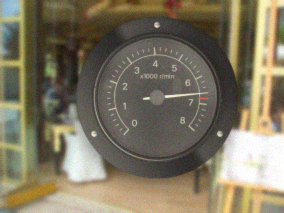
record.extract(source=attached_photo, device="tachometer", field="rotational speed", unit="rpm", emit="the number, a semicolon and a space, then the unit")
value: 6600; rpm
